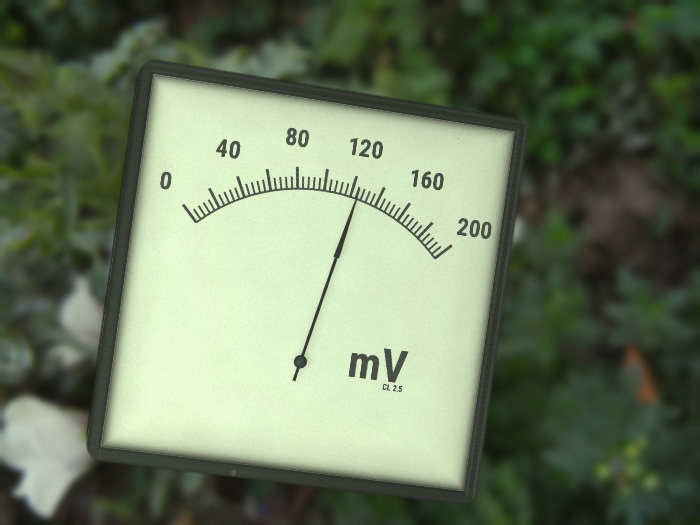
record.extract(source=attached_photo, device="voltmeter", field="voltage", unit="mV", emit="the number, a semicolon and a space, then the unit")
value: 124; mV
